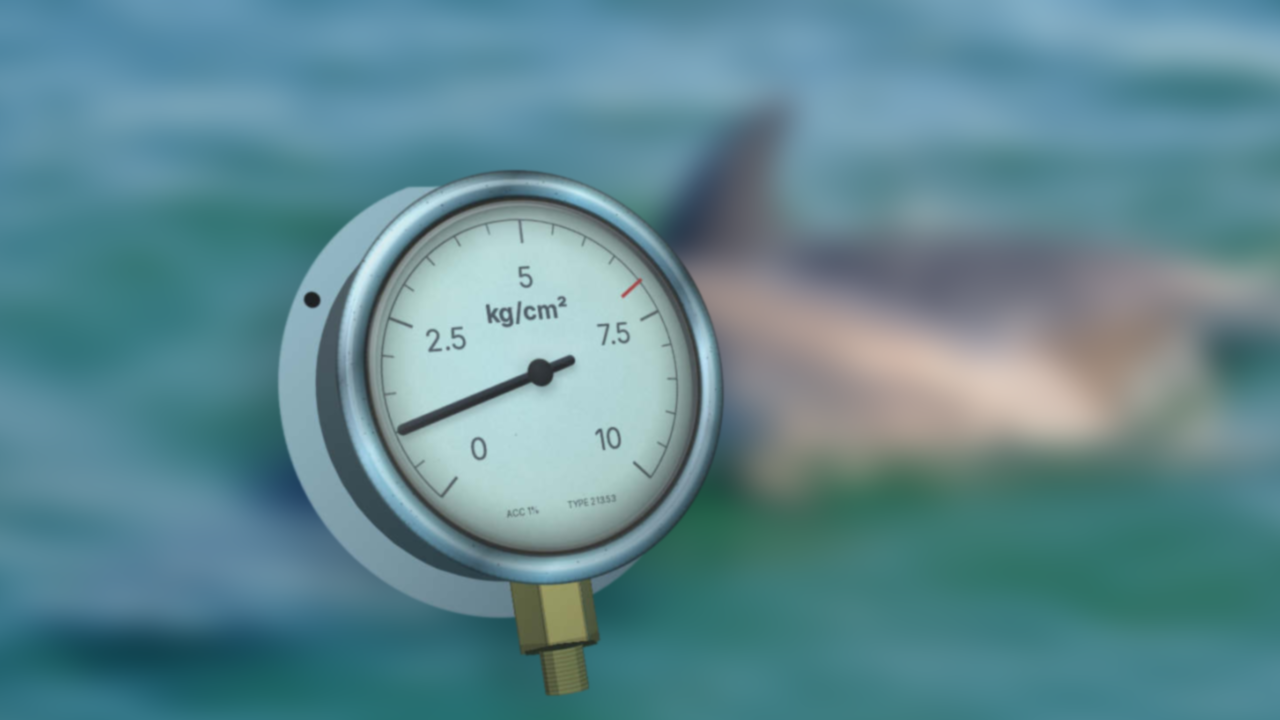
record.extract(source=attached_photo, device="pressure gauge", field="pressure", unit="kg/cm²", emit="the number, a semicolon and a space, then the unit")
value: 1; kg/cm²
